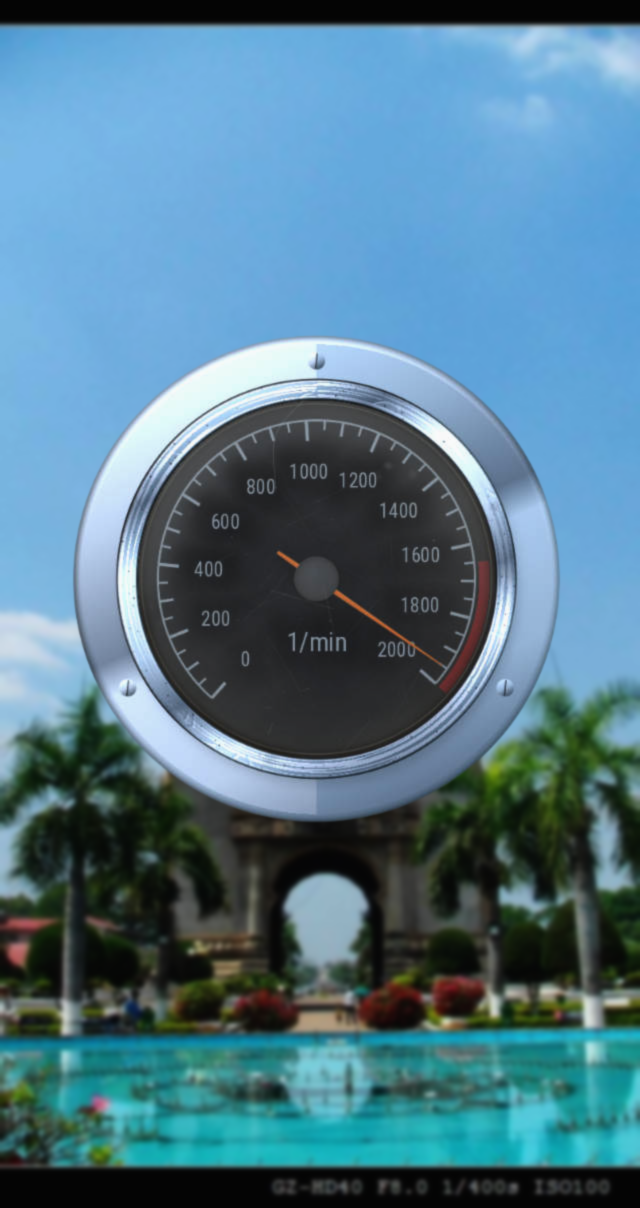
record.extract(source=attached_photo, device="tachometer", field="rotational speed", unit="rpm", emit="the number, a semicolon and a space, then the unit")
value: 1950; rpm
